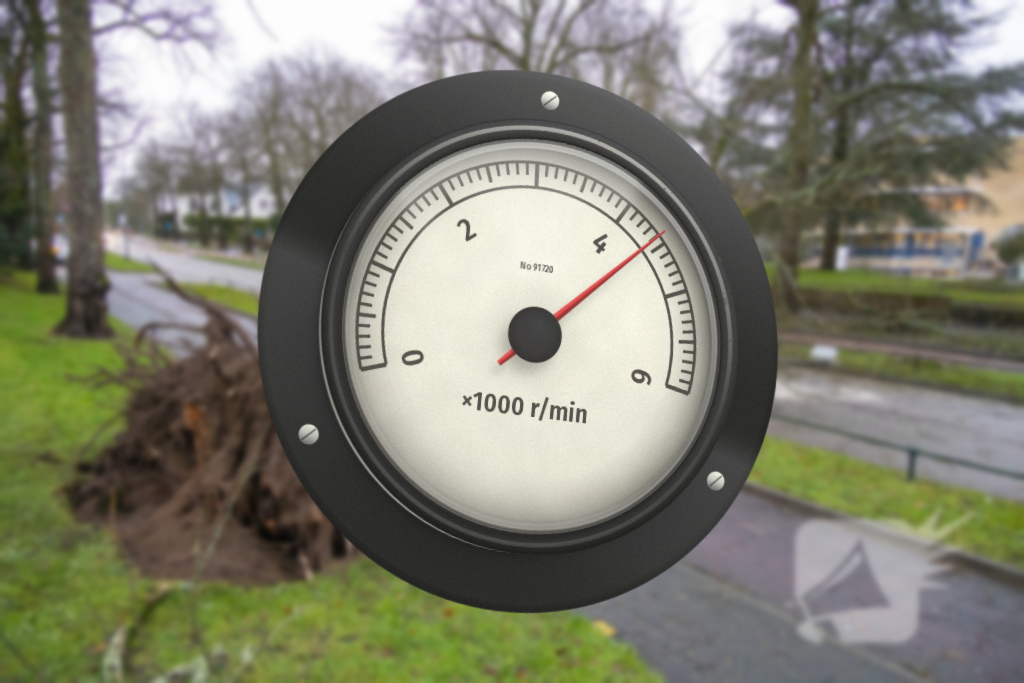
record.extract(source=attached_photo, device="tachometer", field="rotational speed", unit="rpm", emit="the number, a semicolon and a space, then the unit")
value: 4400; rpm
